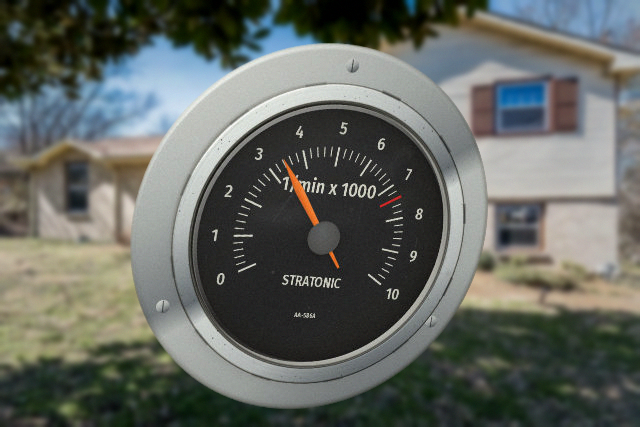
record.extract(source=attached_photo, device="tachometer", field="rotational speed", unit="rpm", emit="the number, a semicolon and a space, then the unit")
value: 3400; rpm
